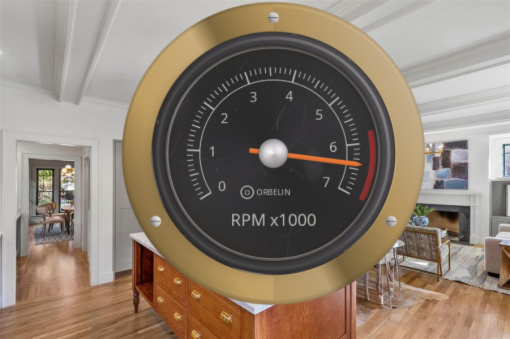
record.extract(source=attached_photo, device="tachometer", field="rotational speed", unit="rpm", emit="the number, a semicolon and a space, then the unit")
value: 6400; rpm
